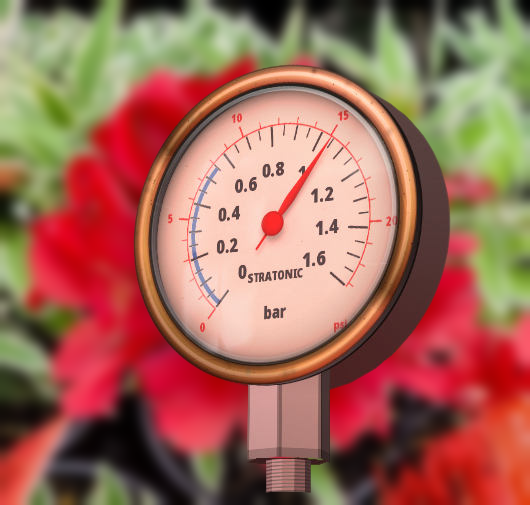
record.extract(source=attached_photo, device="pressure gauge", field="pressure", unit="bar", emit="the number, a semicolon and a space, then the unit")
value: 1.05; bar
